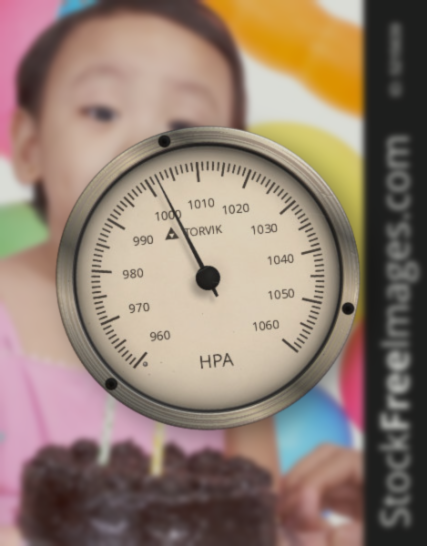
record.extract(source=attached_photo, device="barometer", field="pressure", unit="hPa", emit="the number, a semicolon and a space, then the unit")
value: 1002; hPa
